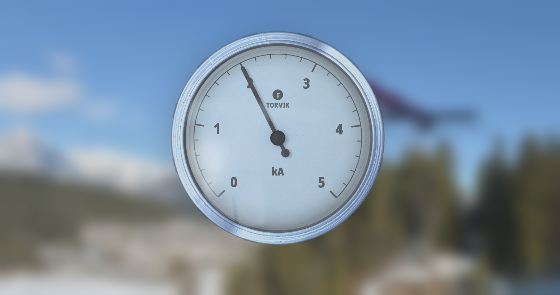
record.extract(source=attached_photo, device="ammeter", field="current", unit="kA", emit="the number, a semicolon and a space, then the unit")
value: 2; kA
